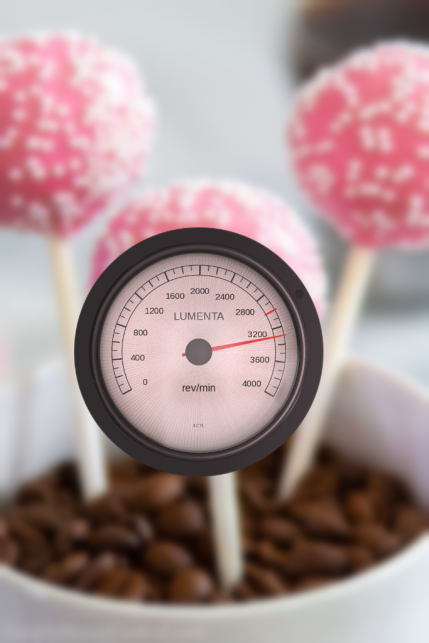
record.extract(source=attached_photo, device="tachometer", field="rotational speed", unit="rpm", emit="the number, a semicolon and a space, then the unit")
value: 3300; rpm
